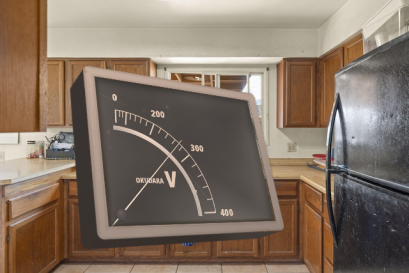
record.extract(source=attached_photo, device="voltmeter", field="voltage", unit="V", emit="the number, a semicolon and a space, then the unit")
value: 270; V
